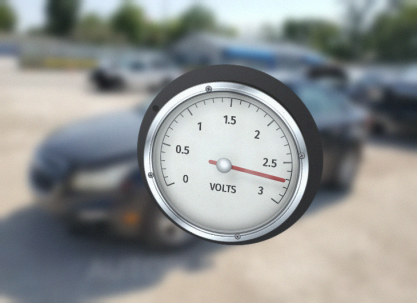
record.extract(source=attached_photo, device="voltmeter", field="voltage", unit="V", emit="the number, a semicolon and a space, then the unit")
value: 2.7; V
